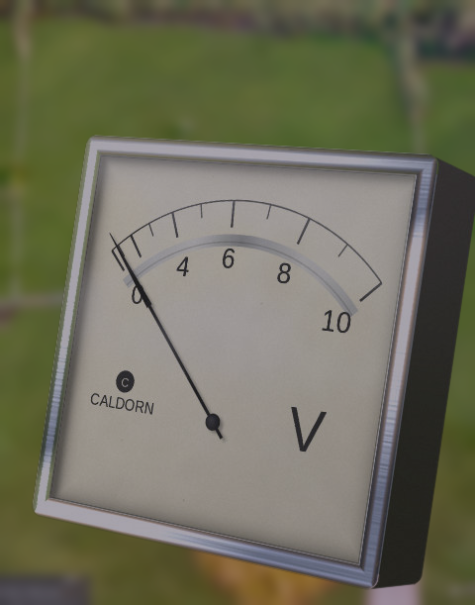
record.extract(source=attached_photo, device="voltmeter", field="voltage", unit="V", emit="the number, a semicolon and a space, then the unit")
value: 1; V
